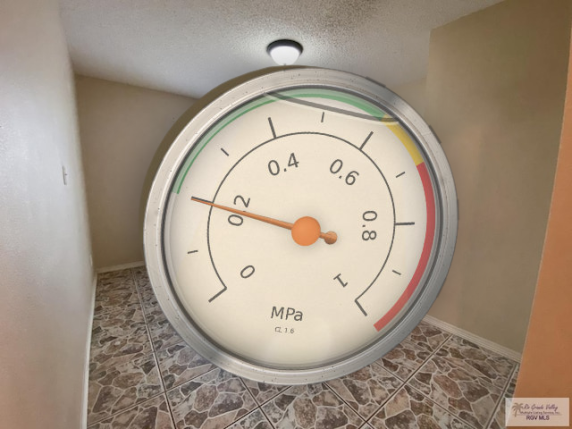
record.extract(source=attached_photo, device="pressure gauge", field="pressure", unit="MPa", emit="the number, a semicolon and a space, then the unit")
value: 0.2; MPa
